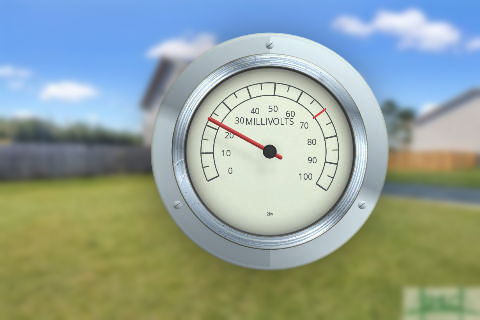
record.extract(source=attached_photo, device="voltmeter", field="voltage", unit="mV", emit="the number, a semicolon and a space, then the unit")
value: 22.5; mV
